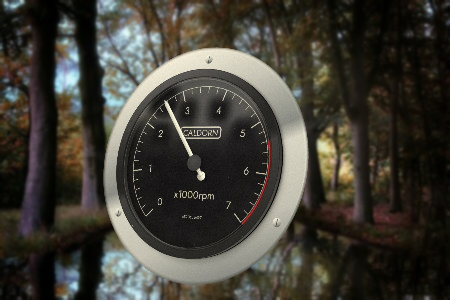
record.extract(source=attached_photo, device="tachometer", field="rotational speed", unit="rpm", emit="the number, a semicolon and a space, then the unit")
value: 2600; rpm
